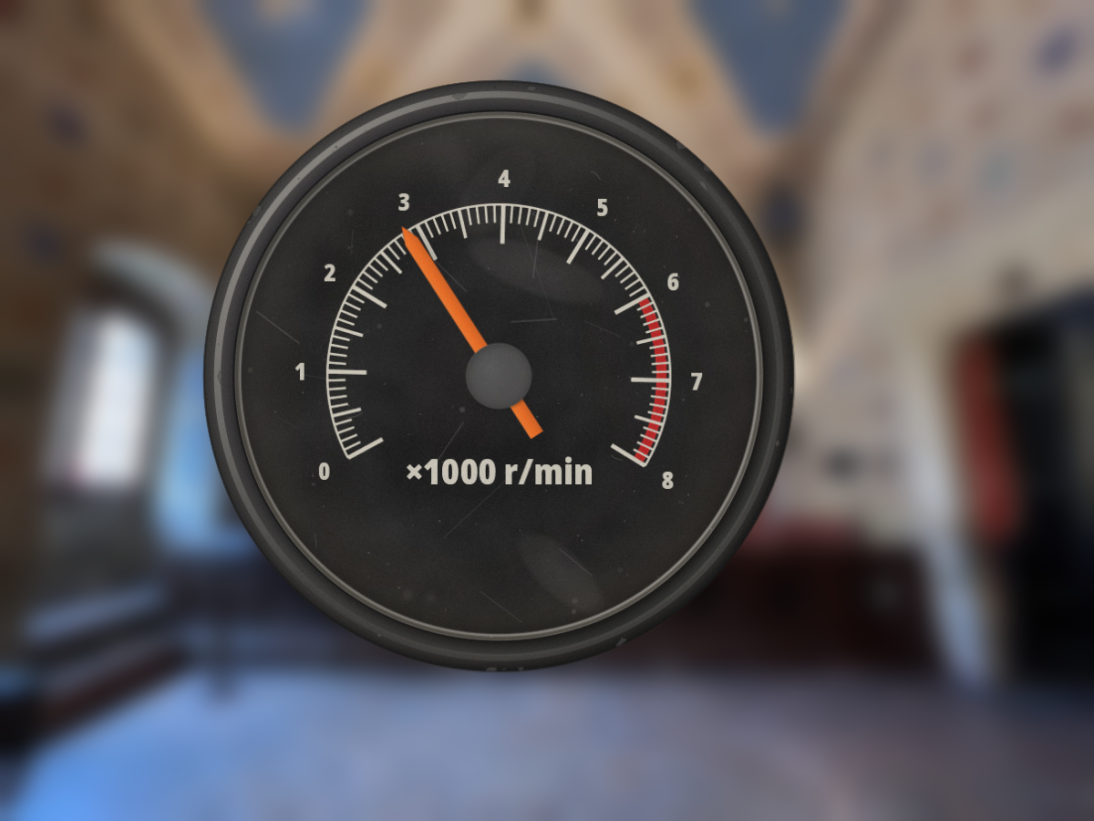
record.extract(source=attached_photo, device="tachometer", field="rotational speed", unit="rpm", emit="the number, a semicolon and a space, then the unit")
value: 2850; rpm
